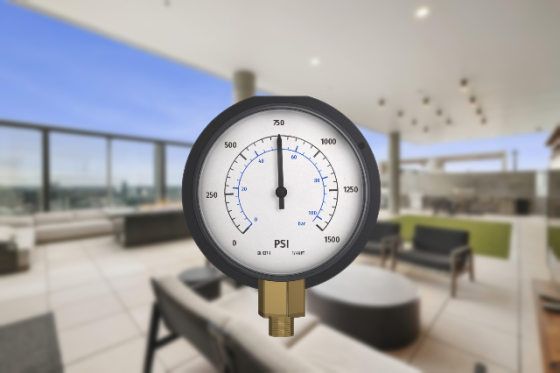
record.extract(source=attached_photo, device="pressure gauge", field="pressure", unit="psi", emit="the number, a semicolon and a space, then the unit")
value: 750; psi
